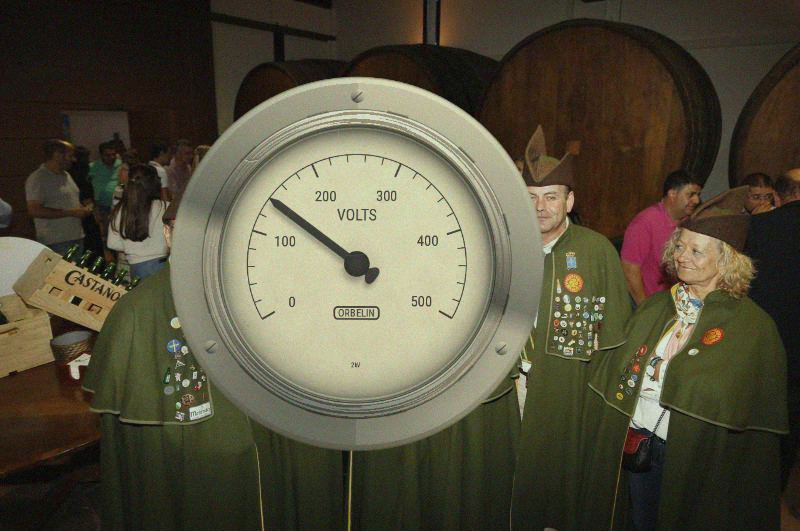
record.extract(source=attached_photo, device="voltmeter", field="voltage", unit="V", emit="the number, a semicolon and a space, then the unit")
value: 140; V
